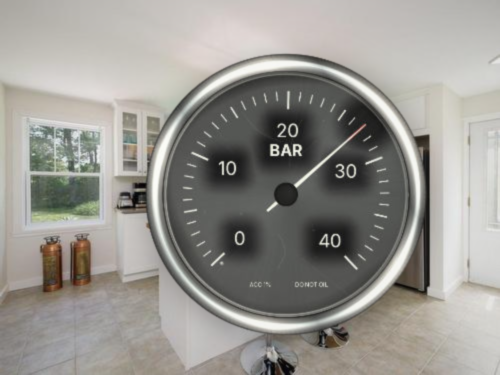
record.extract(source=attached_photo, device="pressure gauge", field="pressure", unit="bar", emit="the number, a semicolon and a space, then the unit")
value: 27; bar
